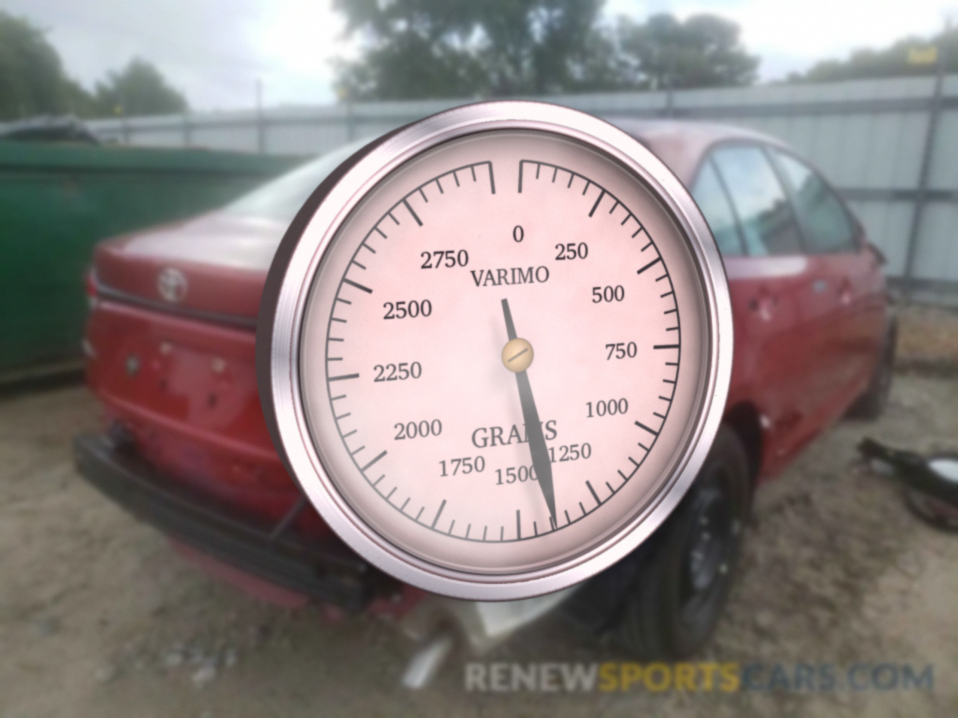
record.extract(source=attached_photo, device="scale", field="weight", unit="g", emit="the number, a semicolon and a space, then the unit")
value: 1400; g
